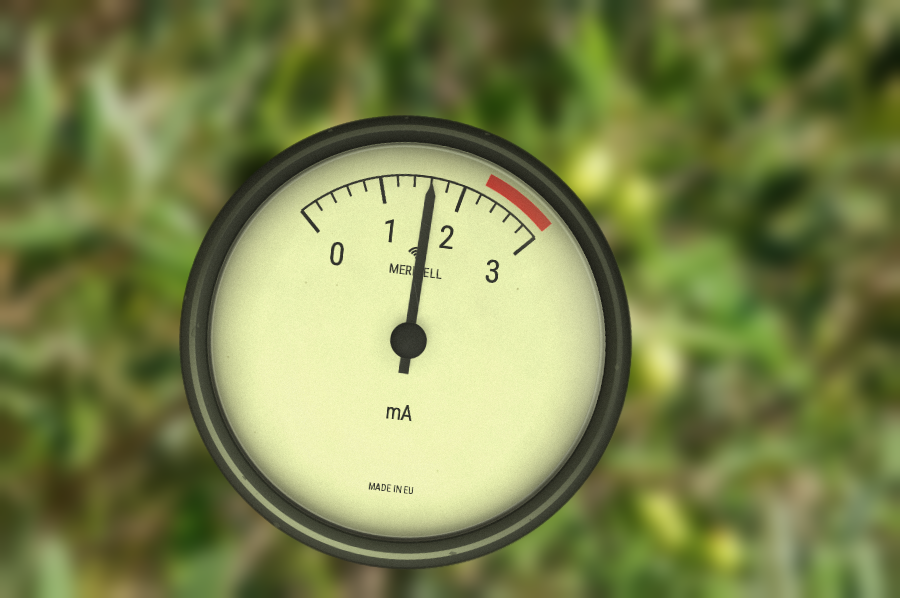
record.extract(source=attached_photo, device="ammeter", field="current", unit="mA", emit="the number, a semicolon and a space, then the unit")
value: 1.6; mA
